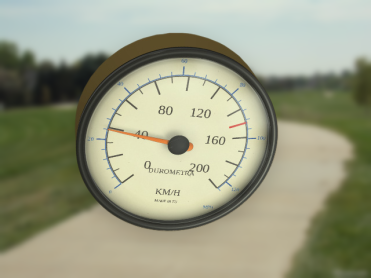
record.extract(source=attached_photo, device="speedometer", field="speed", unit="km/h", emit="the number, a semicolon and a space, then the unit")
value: 40; km/h
